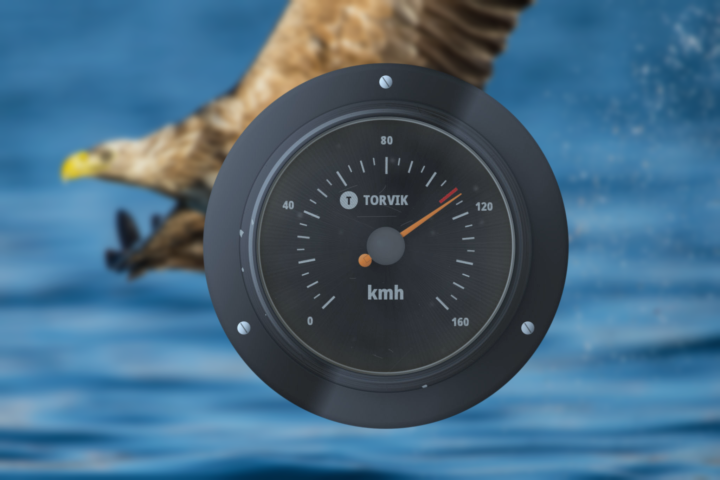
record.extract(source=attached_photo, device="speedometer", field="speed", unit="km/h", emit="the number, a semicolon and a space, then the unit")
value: 112.5; km/h
